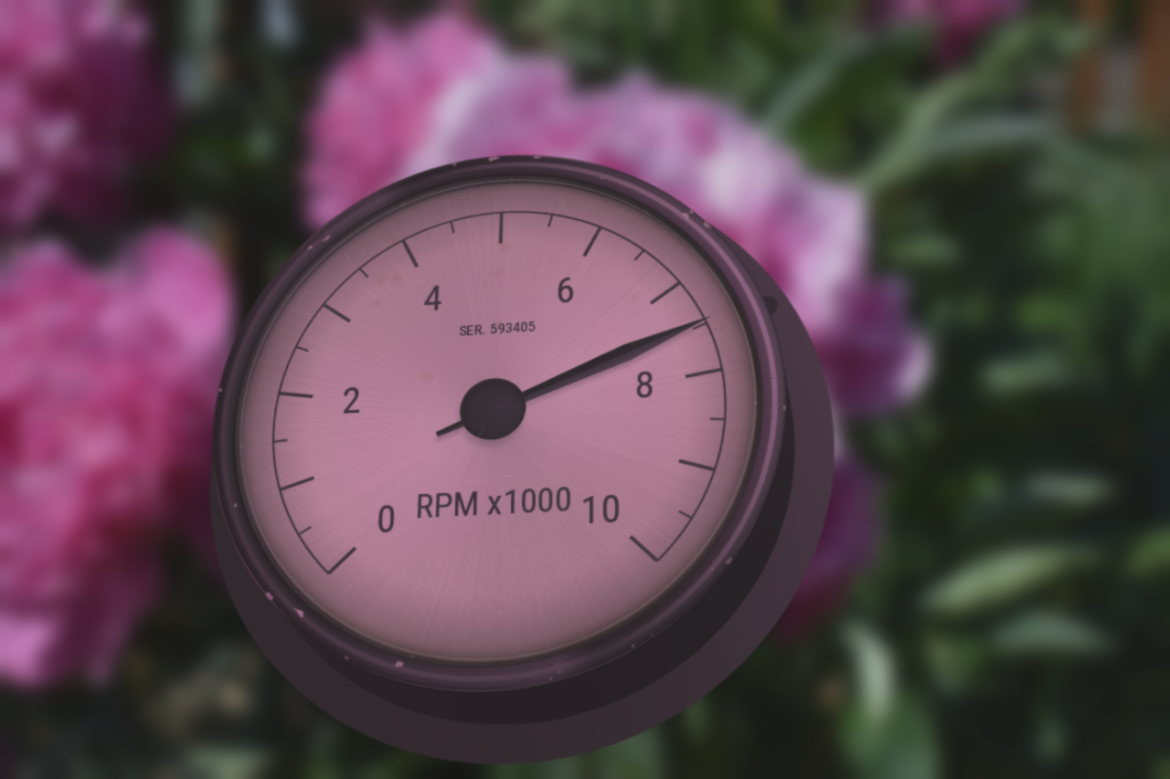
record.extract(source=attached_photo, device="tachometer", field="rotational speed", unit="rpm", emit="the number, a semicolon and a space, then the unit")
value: 7500; rpm
